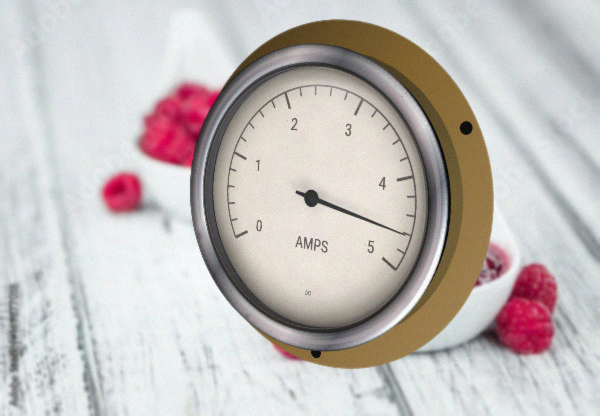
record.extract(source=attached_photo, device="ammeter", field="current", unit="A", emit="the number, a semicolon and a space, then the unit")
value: 4.6; A
